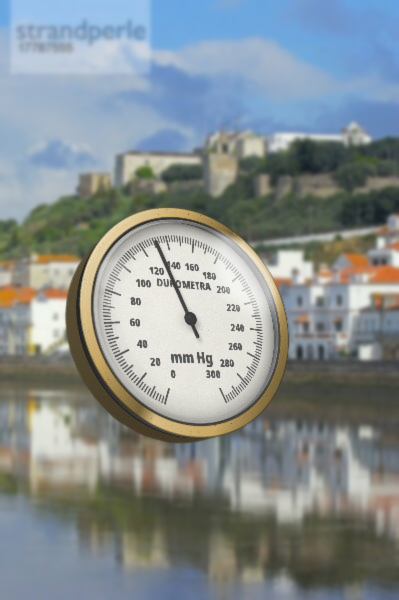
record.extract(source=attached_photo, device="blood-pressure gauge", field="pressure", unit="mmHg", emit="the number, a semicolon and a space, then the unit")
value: 130; mmHg
